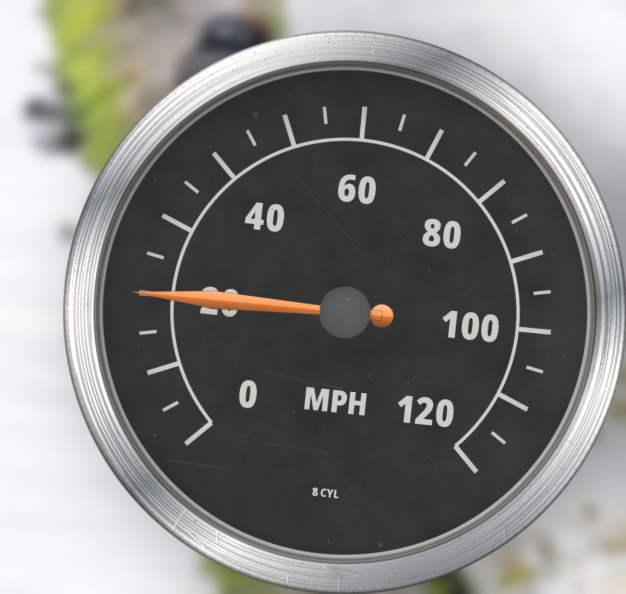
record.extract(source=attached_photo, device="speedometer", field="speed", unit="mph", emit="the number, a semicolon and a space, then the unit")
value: 20; mph
